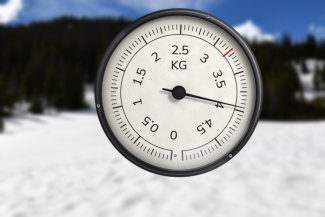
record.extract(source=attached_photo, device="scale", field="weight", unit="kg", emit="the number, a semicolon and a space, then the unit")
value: 3.95; kg
